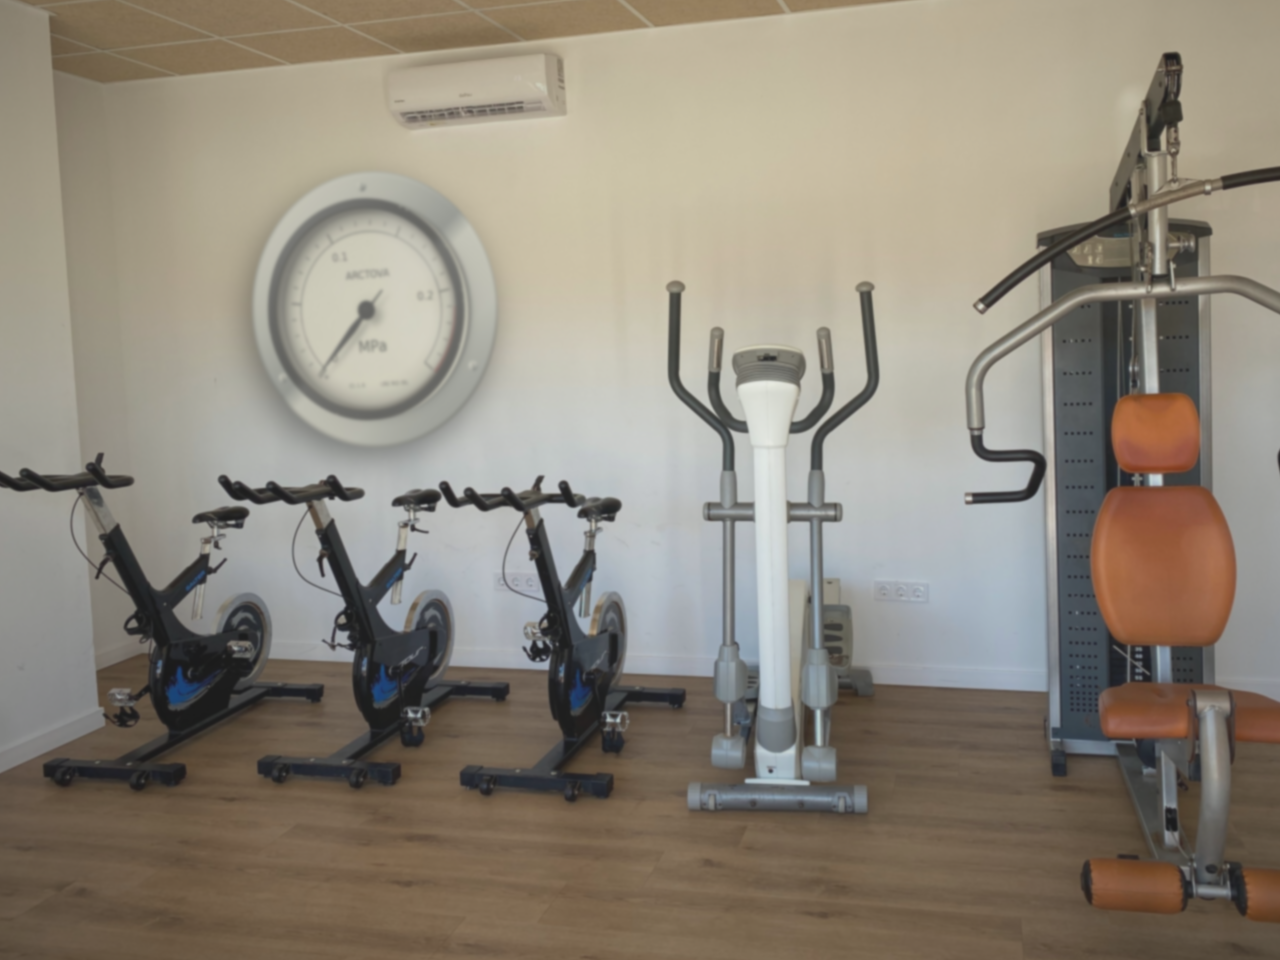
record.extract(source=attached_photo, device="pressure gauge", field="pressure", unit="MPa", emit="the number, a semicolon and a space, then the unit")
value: 0; MPa
